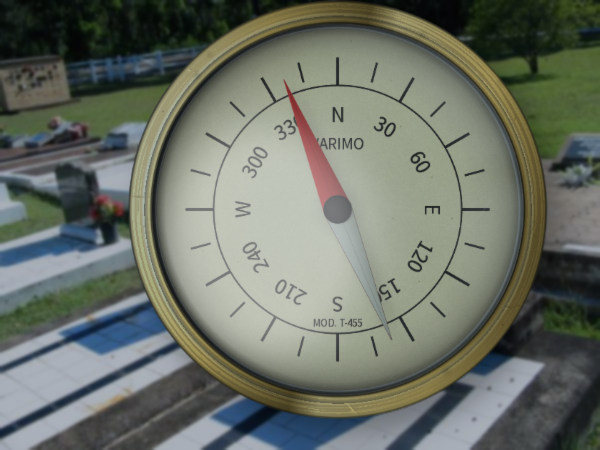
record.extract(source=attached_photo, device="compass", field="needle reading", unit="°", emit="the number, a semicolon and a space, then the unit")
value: 337.5; °
